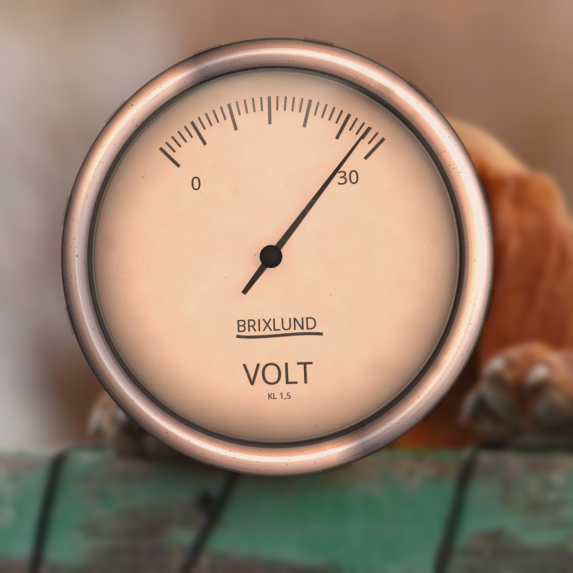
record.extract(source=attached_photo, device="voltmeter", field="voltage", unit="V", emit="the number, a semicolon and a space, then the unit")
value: 28; V
